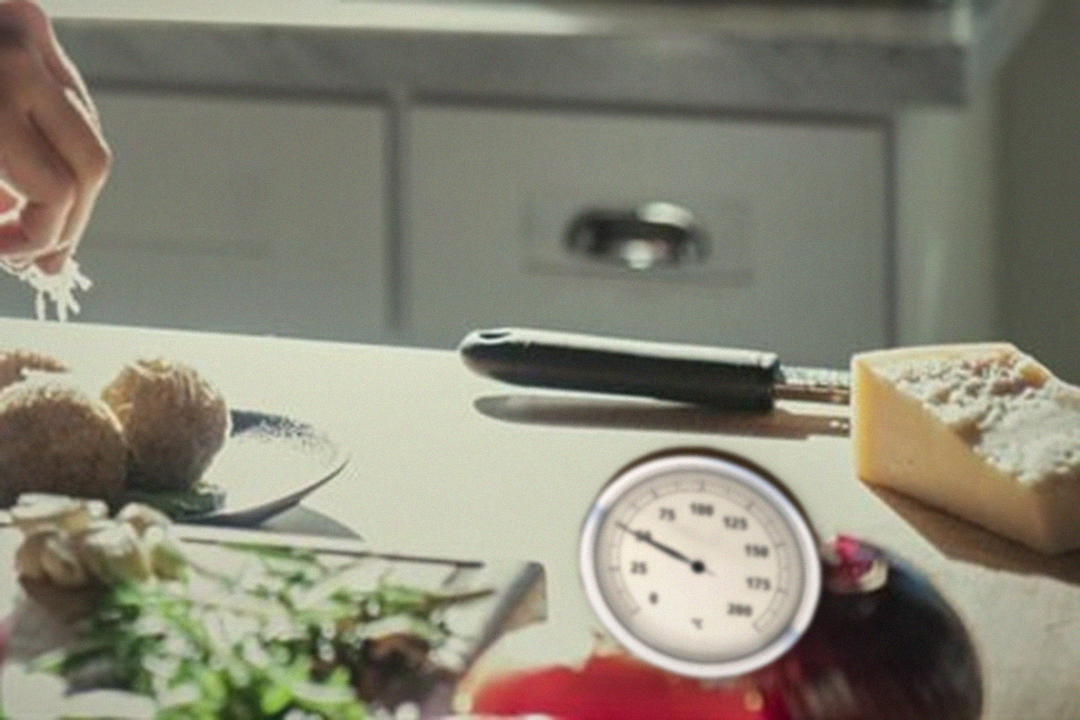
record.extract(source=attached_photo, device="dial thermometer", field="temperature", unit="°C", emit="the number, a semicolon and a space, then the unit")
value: 50; °C
